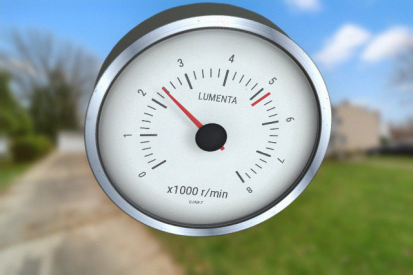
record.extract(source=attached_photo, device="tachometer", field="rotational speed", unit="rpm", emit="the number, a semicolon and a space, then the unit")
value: 2400; rpm
